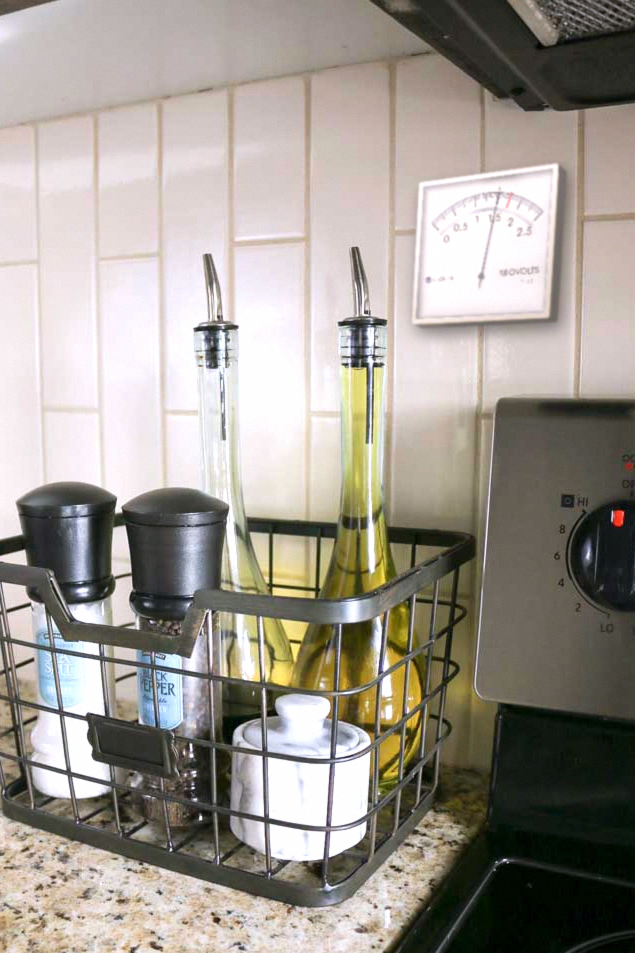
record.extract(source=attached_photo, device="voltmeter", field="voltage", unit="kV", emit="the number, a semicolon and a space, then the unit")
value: 1.5; kV
